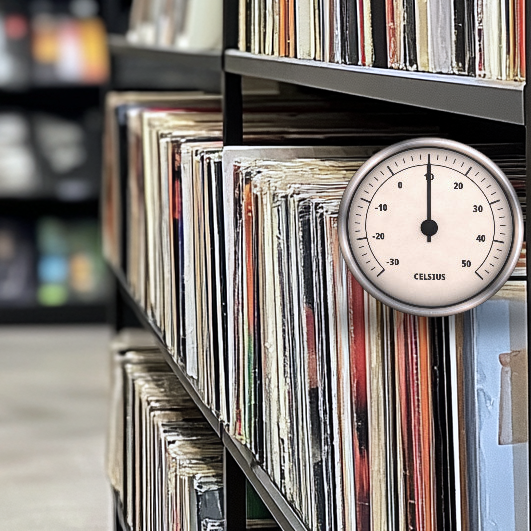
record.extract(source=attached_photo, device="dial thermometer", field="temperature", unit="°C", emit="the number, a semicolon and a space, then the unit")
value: 10; °C
